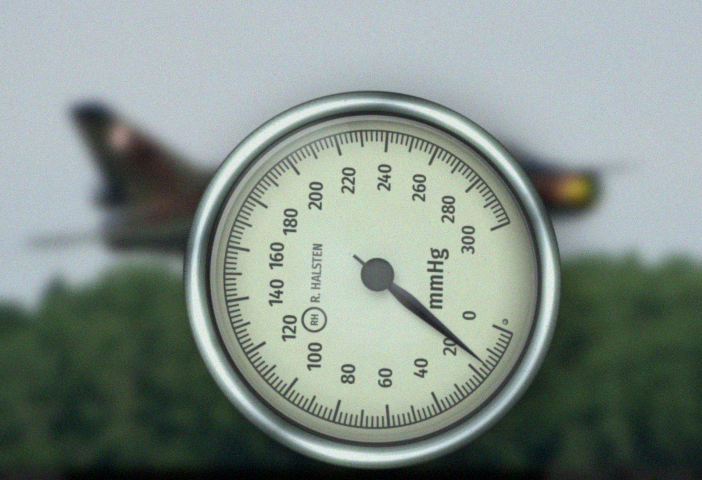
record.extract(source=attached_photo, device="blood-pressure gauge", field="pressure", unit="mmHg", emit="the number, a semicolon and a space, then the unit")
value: 16; mmHg
